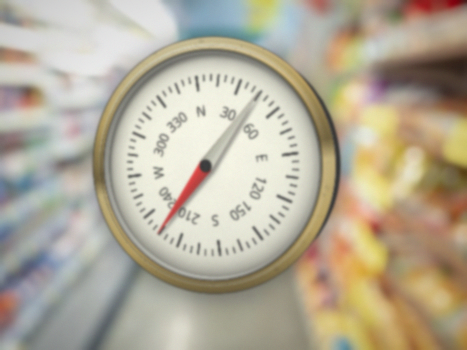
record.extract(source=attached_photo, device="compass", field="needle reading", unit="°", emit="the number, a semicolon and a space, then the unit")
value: 225; °
